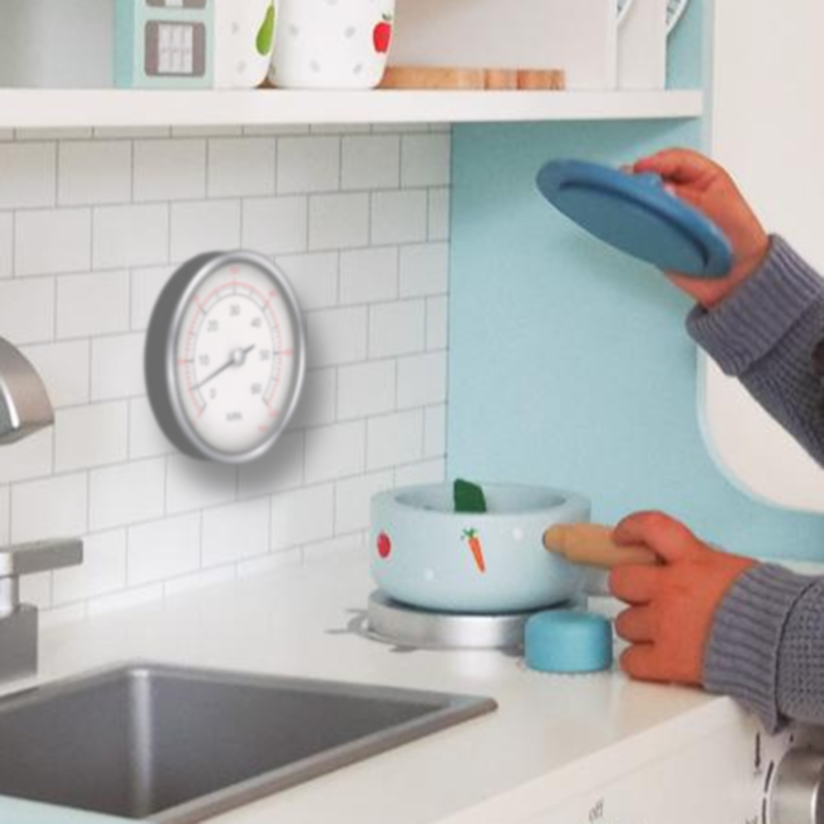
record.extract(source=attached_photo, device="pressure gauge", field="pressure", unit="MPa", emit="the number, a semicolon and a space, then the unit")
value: 5; MPa
